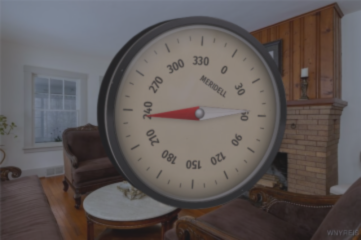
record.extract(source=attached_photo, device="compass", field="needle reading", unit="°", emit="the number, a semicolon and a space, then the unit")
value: 235; °
